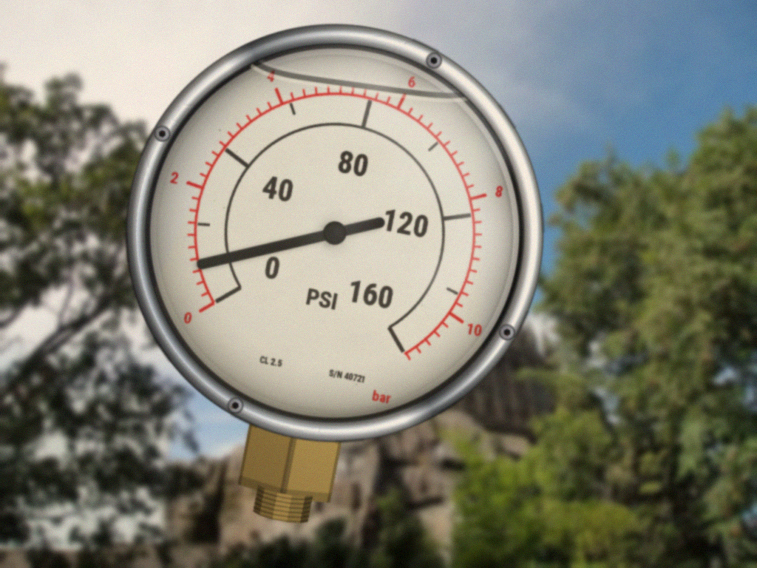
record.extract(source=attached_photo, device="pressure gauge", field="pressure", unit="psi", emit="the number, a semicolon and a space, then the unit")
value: 10; psi
